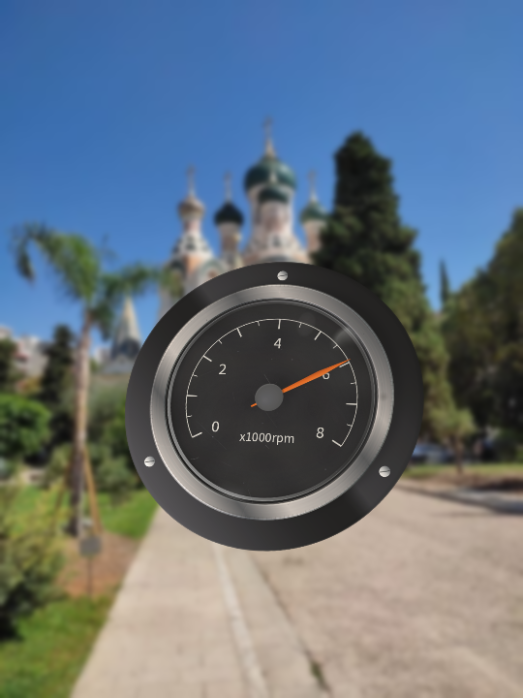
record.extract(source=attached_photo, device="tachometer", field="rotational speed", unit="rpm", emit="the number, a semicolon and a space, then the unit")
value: 6000; rpm
